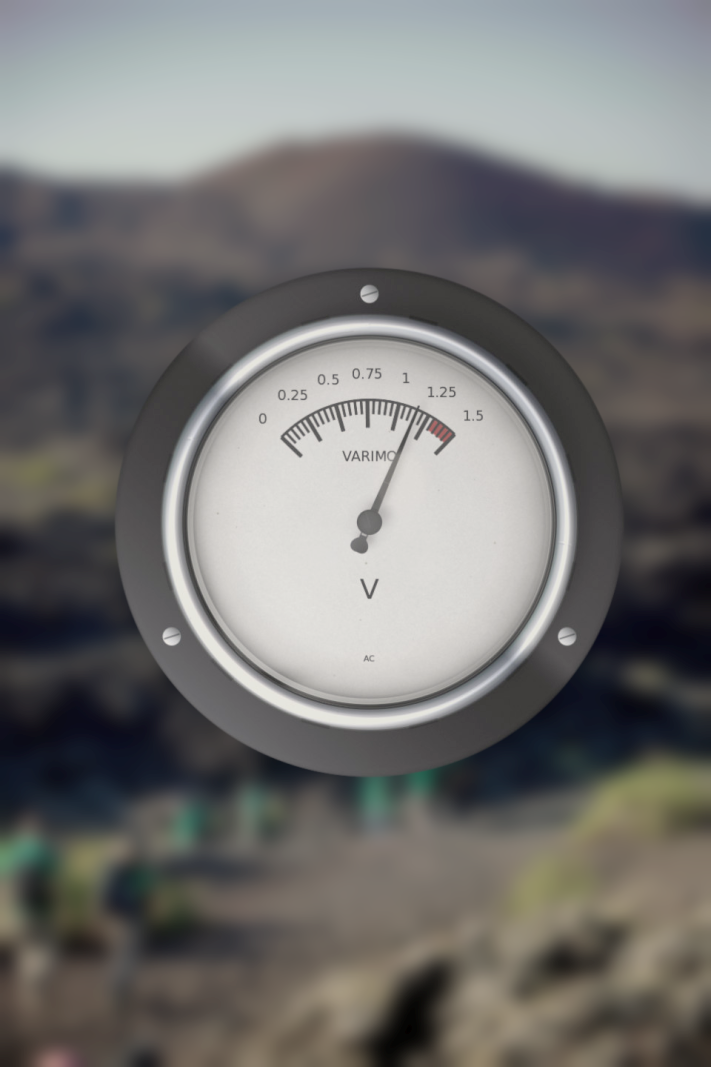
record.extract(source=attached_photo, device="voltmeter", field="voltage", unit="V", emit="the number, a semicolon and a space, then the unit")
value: 1.15; V
